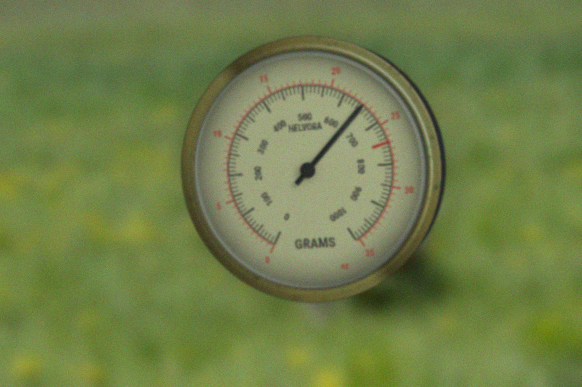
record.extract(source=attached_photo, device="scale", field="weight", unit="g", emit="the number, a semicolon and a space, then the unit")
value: 650; g
